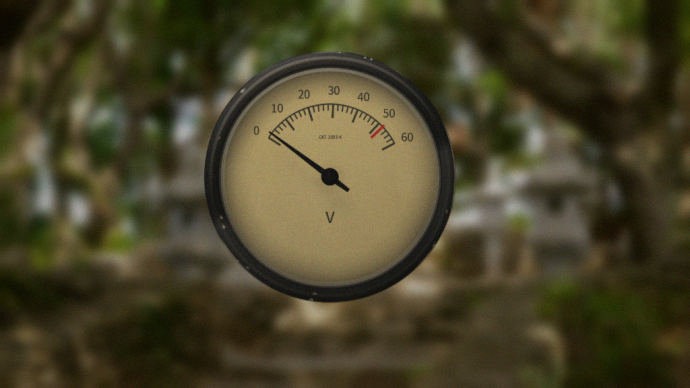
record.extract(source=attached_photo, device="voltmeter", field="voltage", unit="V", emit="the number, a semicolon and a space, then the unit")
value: 2; V
